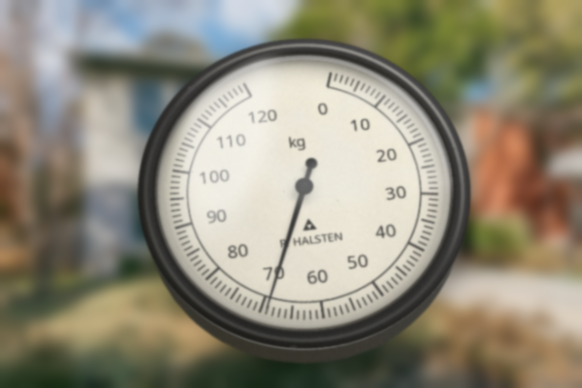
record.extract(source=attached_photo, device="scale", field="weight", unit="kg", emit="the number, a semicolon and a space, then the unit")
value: 69; kg
